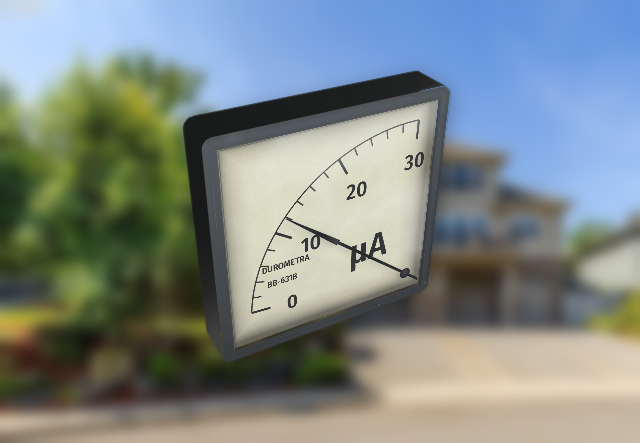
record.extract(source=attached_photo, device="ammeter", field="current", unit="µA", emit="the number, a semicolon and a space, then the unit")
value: 12; µA
